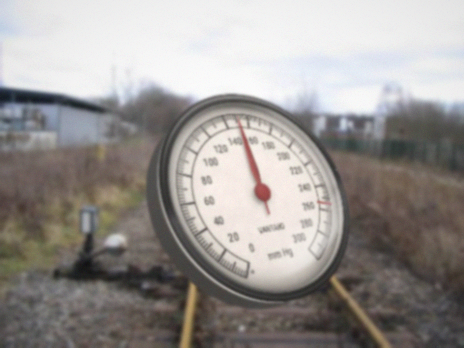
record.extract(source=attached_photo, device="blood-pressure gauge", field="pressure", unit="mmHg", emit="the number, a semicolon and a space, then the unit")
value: 150; mmHg
